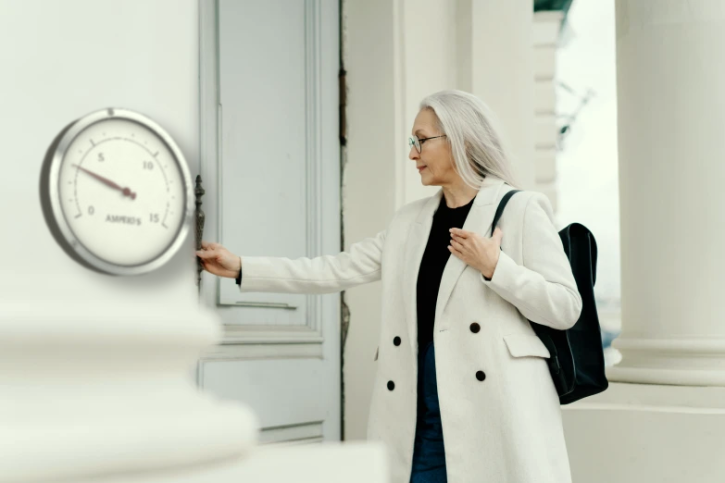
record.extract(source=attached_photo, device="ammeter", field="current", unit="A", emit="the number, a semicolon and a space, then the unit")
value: 3; A
